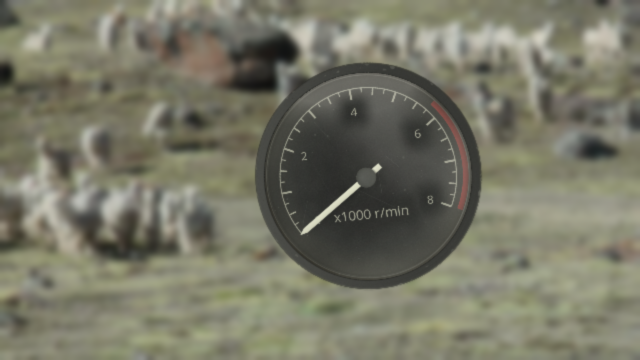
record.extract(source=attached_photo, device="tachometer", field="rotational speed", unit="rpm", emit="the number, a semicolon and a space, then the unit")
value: 0; rpm
